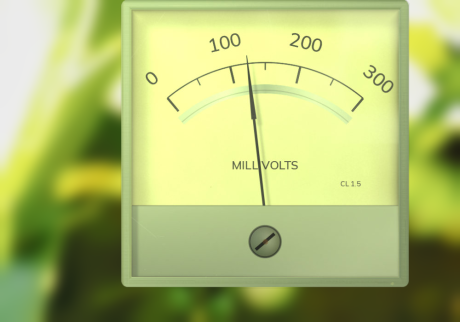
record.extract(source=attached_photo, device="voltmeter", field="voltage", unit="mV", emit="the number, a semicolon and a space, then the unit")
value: 125; mV
